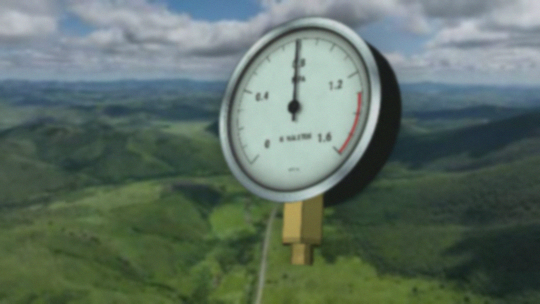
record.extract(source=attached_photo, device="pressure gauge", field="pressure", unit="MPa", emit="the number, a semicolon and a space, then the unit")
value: 0.8; MPa
